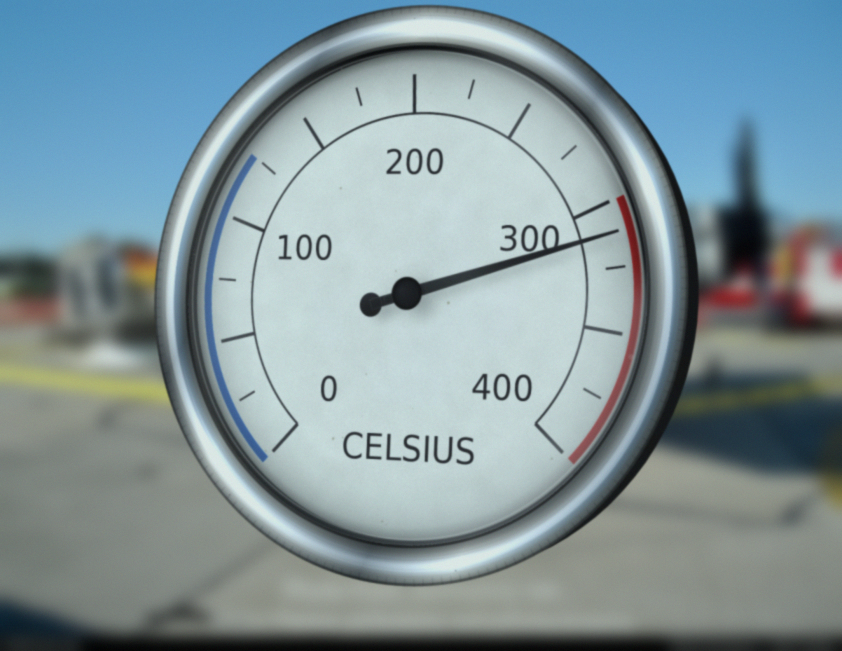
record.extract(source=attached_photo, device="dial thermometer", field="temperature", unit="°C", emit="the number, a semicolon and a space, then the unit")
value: 312.5; °C
